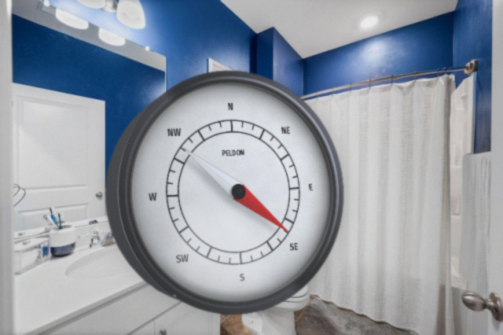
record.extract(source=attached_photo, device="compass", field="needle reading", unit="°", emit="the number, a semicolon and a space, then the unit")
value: 130; °
